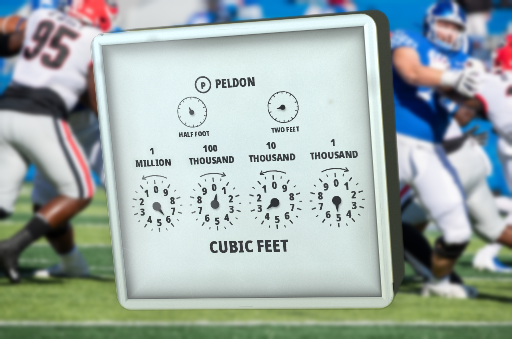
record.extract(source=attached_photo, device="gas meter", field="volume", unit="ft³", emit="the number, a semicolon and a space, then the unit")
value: 603500; ft³
